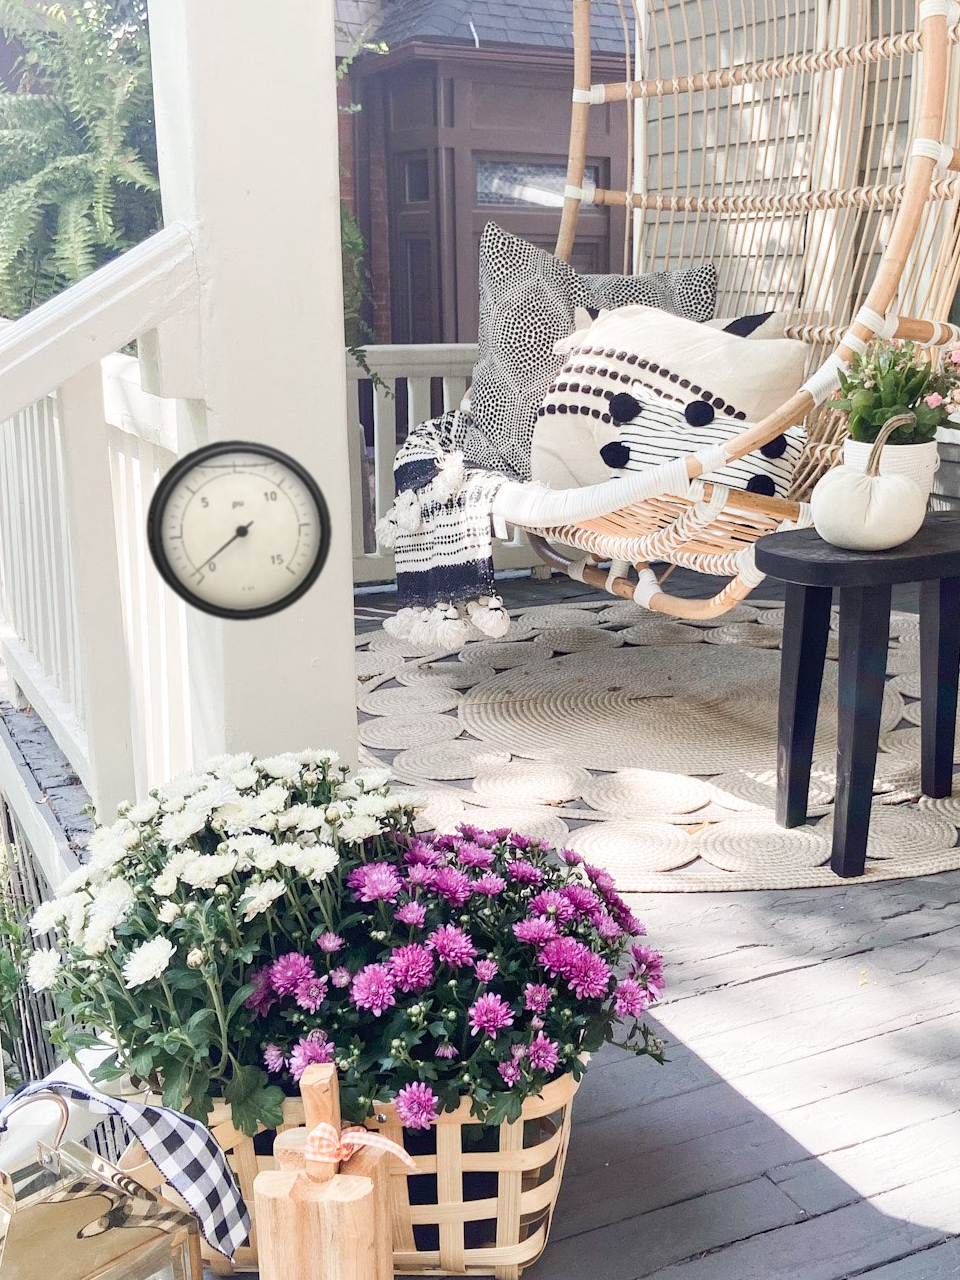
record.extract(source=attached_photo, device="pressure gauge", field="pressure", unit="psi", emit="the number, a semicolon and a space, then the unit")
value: 0.5; psi
